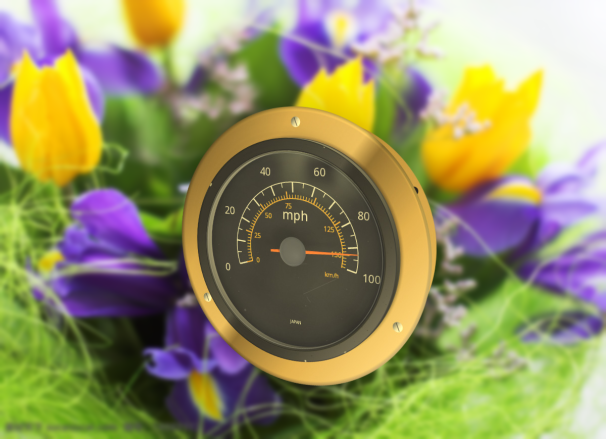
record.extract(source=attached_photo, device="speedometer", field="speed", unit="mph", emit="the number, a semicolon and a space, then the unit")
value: 92.5; mph
